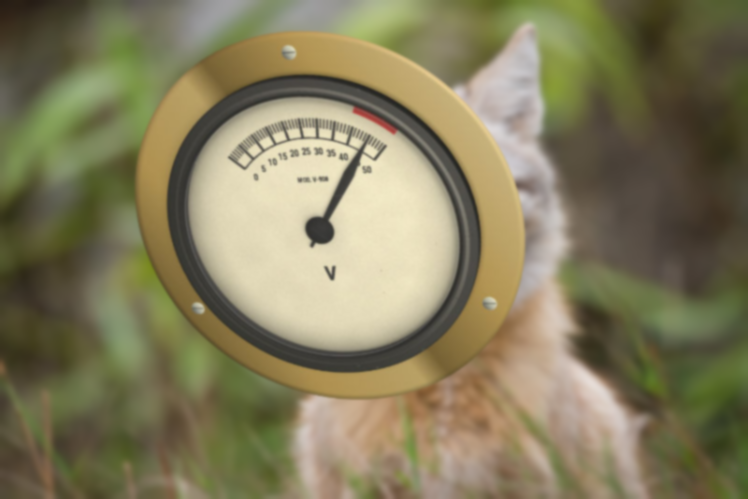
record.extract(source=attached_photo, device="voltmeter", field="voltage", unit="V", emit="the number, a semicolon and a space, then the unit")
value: 45; V
